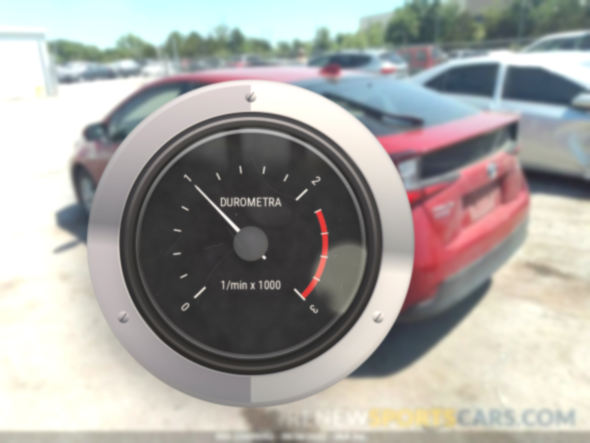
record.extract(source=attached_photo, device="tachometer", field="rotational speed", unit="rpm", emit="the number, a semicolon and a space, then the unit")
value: 1000; rpm
